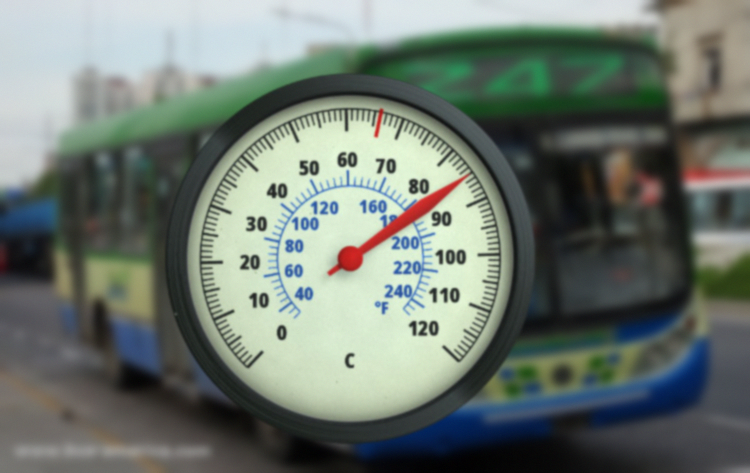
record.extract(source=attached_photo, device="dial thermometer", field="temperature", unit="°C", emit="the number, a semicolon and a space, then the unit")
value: 85; °C
